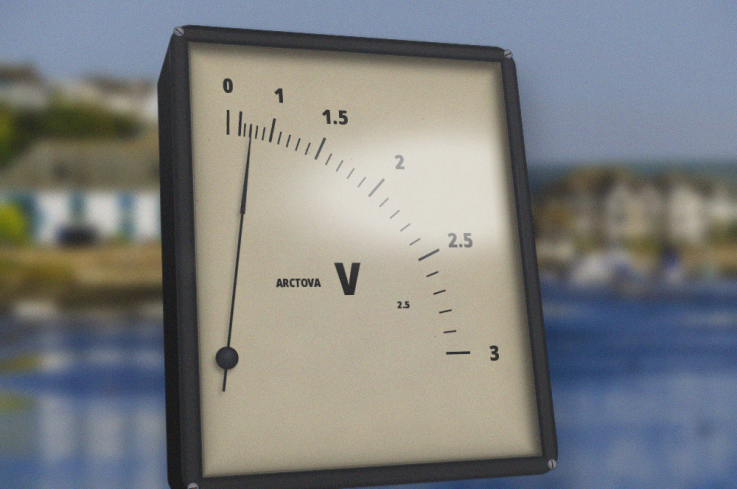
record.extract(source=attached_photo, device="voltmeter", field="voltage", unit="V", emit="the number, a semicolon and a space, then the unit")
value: 0.7; V
